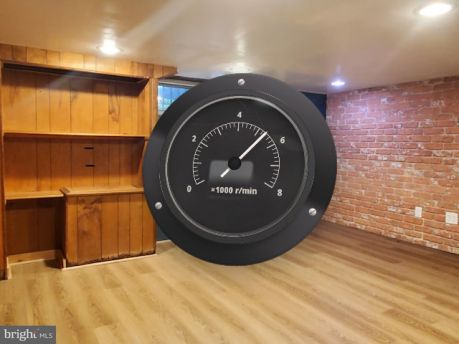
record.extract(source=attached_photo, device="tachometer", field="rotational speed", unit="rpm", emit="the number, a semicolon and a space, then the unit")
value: 5400; rpm
